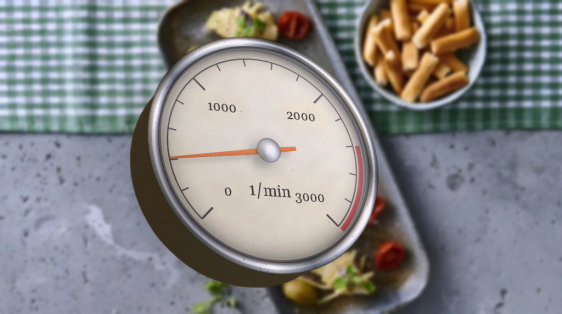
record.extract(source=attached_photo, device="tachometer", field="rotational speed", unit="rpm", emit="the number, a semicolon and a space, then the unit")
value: 400; rpm
